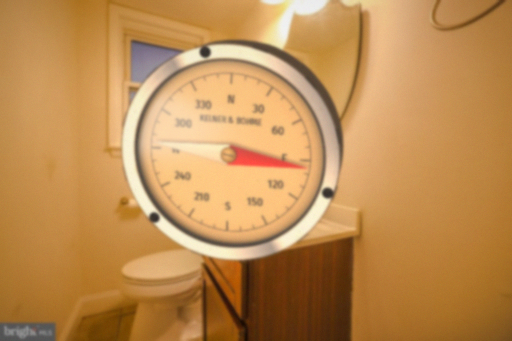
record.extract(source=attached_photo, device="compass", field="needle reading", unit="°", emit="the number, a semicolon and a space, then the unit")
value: 95; °
